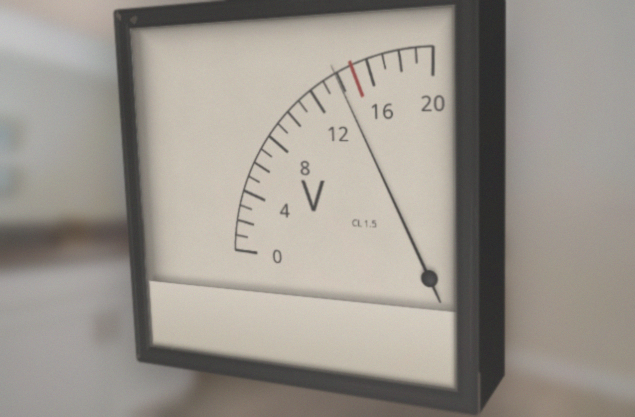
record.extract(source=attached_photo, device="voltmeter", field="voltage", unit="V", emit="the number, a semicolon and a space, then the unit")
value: 14; V
